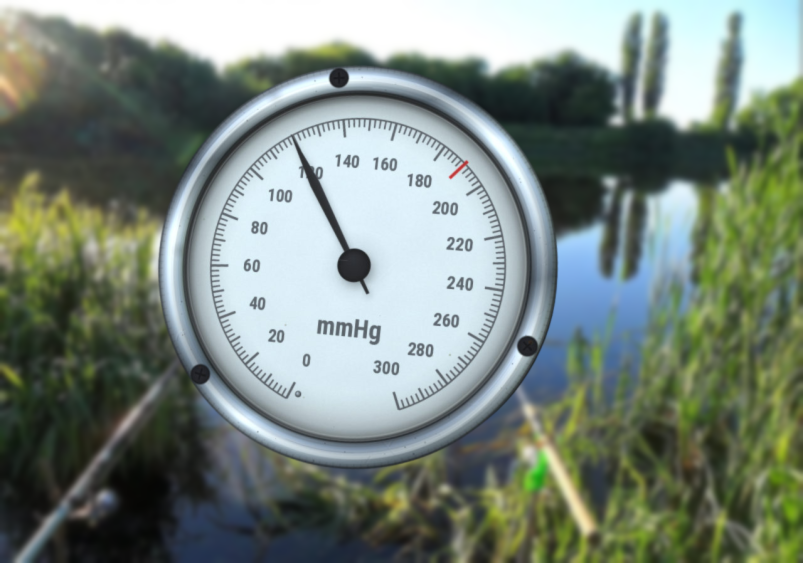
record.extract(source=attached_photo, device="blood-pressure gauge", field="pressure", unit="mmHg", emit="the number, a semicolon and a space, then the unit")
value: 120; mmHg
